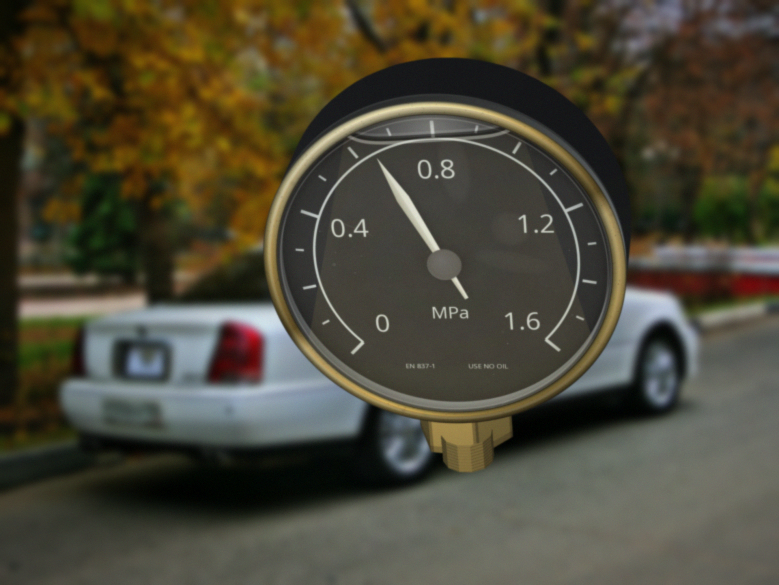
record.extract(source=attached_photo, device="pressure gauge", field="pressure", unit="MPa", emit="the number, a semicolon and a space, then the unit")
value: 0.65; MPa
